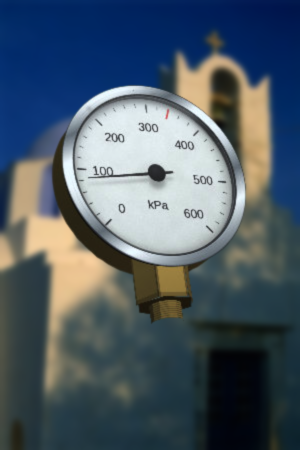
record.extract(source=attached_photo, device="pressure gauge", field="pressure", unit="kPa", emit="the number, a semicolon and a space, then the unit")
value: 80; kPa
